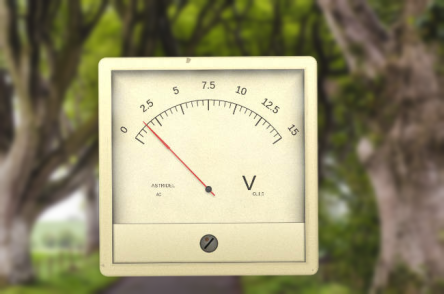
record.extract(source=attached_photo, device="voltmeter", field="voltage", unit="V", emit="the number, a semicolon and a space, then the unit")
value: 1.5; V
